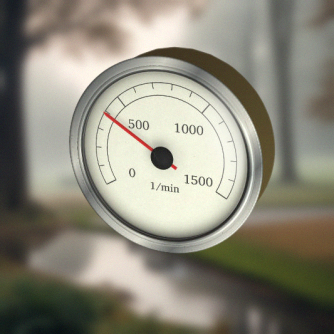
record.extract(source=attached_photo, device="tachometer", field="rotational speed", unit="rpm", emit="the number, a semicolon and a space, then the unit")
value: 400; rpm
